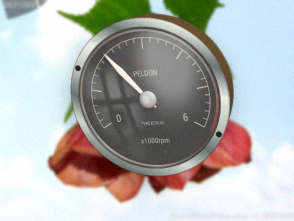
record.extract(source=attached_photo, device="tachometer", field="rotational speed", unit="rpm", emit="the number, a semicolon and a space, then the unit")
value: 2000; rpm
